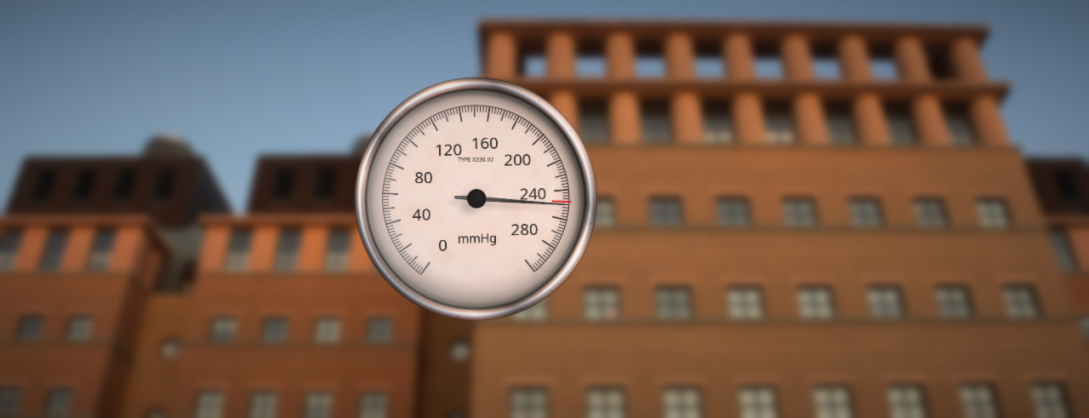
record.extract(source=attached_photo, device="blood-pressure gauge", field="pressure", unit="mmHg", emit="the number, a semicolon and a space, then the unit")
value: 250; mmHg
